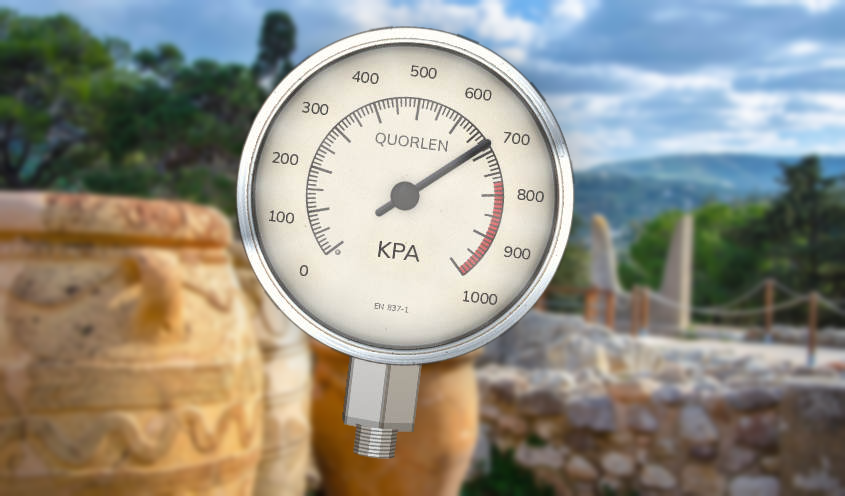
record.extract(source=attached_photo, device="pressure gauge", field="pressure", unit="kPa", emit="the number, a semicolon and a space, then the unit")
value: 680; kPa
